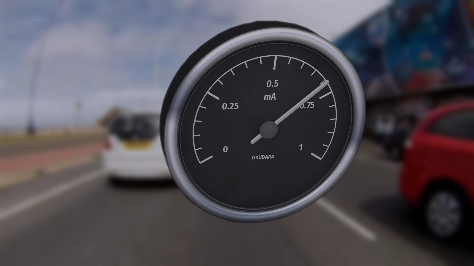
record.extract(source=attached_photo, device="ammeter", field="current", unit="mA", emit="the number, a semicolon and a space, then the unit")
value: 0.7; mA
